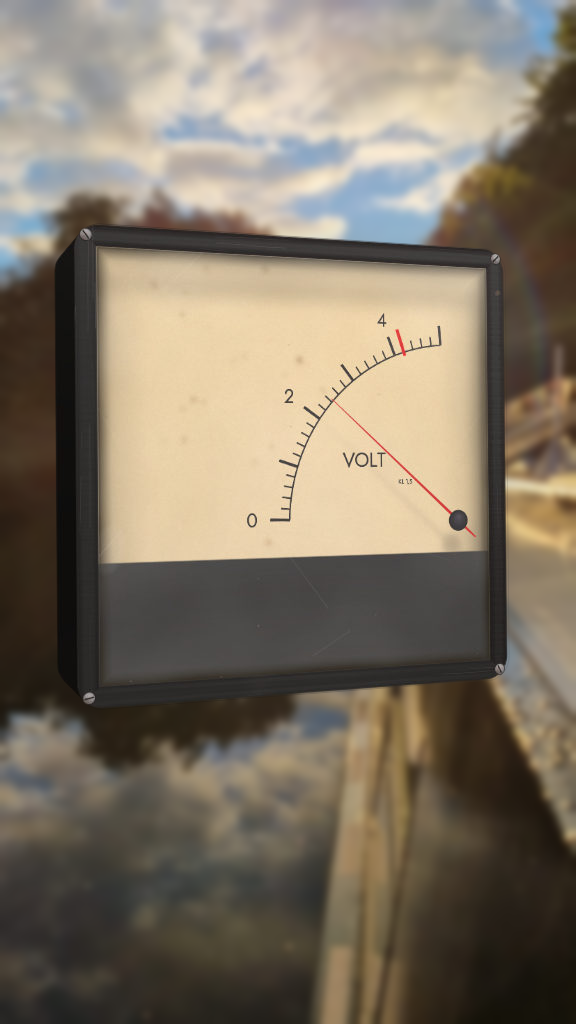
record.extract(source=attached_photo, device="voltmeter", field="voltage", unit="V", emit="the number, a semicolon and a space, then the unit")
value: 2.4; V
